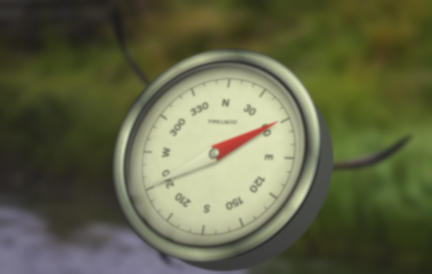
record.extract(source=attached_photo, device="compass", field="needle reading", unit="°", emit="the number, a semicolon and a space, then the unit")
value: 60; °
